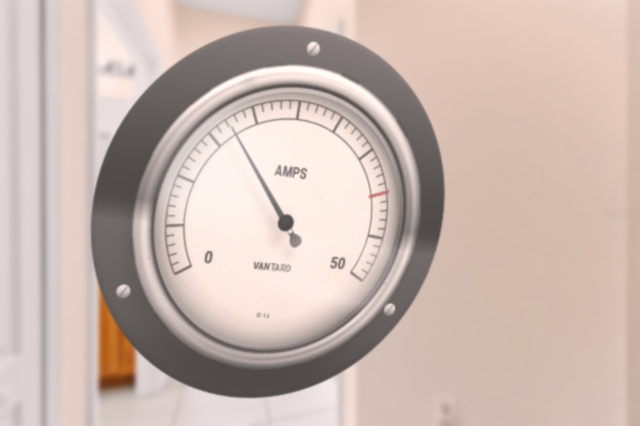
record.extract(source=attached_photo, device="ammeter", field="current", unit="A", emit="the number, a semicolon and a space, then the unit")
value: 17; A
